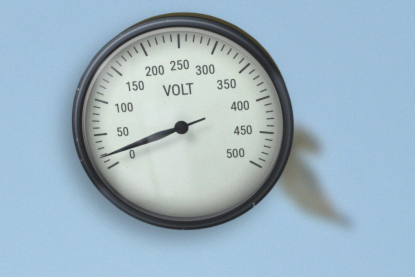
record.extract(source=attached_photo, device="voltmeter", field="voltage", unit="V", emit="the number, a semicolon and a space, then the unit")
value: 20; V
